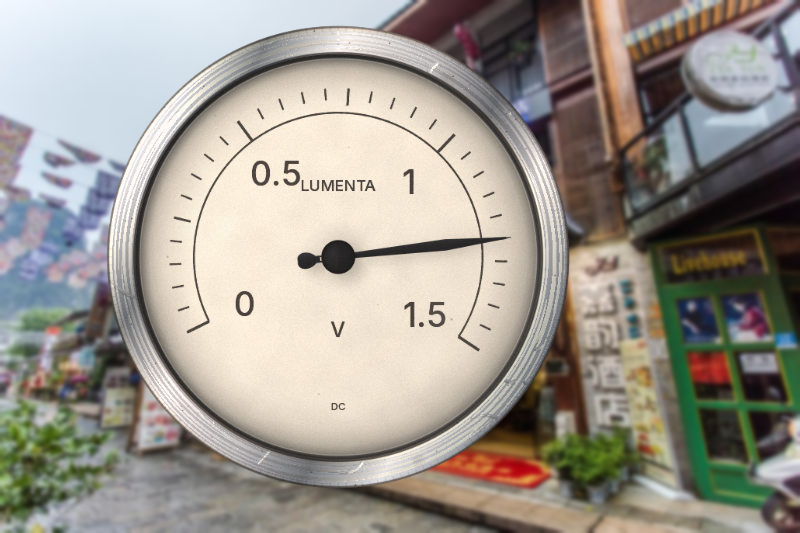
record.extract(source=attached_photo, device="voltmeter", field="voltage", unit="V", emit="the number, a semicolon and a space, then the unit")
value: 1.25; V
